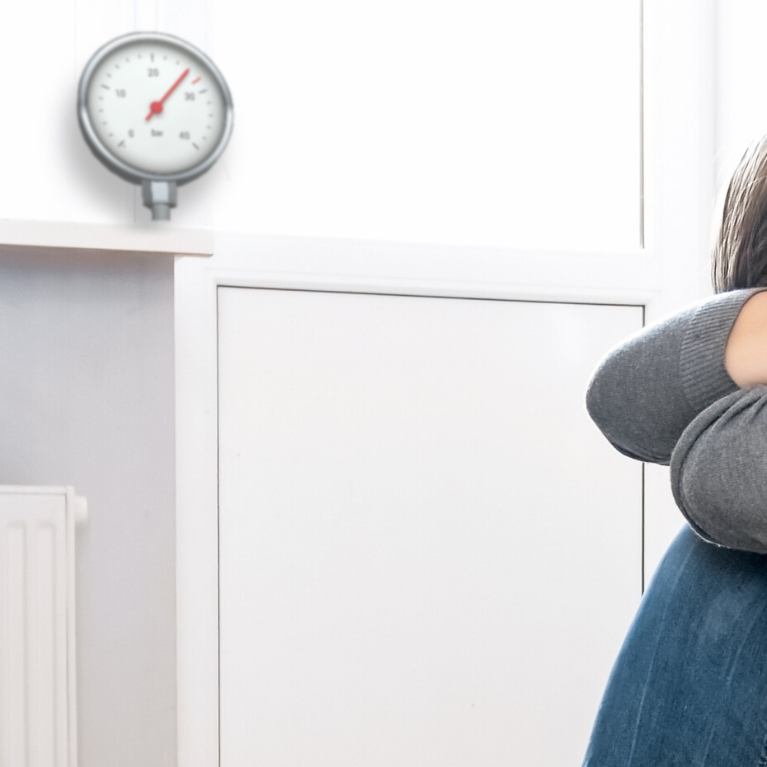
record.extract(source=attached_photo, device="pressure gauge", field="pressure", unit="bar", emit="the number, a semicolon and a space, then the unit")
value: 26; bar
